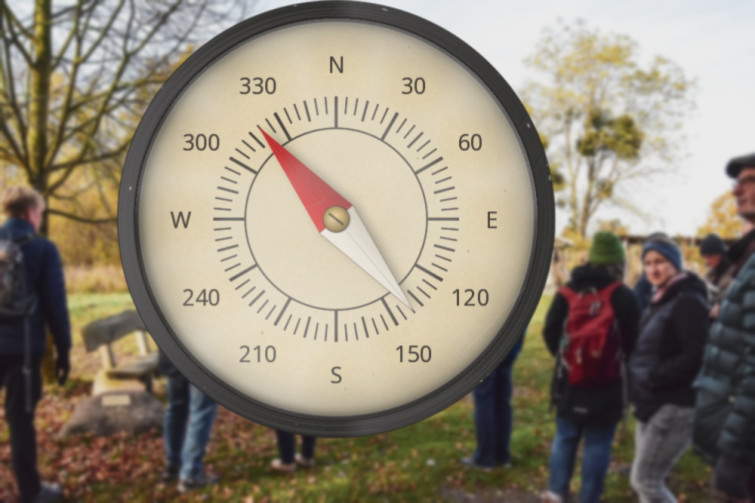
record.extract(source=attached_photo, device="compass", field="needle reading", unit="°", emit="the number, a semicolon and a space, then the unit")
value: 320; °
